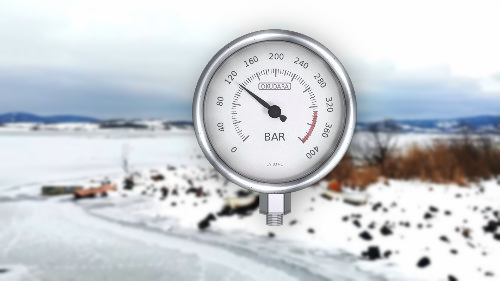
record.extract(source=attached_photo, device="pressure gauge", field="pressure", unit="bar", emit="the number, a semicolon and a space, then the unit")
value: 120; bar
